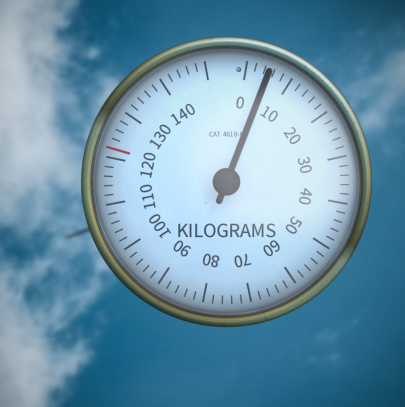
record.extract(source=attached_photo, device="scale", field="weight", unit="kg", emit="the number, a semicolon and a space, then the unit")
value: 5; kg
